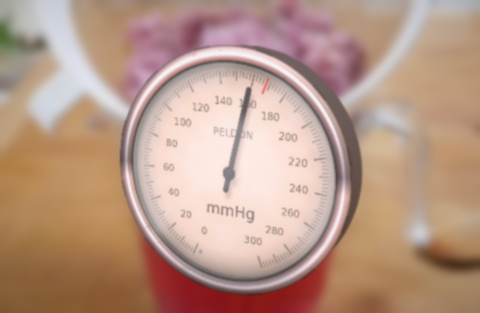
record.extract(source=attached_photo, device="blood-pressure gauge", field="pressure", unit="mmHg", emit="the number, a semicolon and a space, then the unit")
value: 160; mmHg
